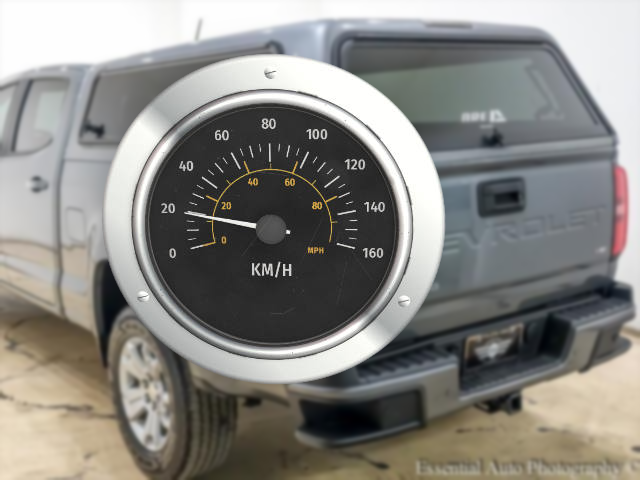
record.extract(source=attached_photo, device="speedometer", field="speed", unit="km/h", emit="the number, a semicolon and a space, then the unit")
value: 20; km/h
